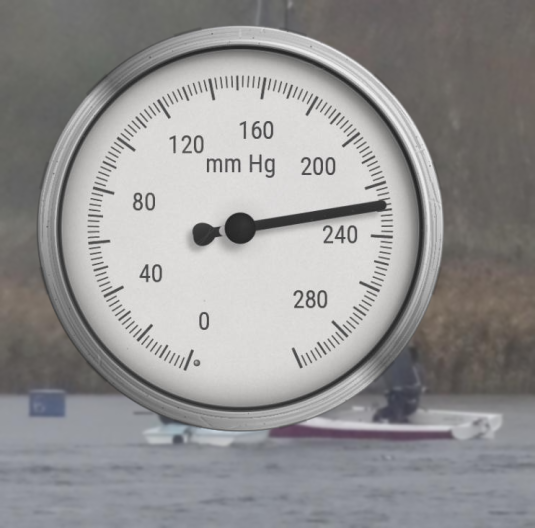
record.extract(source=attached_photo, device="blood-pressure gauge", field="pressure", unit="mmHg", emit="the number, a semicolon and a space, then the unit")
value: 228; mmHg
